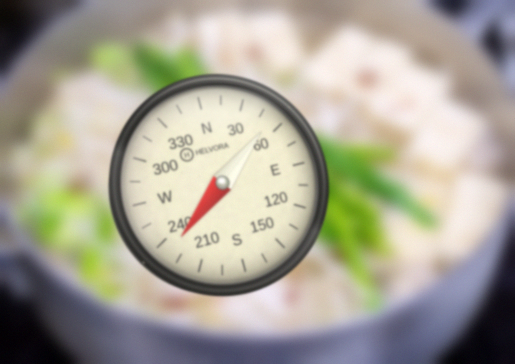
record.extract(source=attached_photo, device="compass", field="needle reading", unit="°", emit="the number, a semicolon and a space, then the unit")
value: 232.5; °
